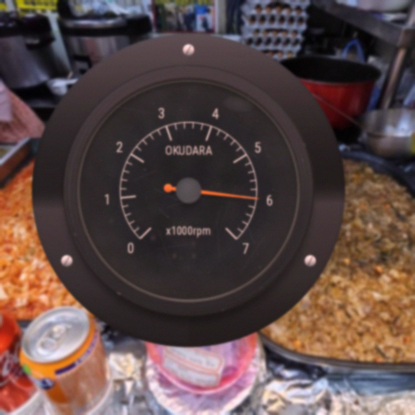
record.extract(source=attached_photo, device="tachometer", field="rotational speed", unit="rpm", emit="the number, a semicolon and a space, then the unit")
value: 6000; rpm
